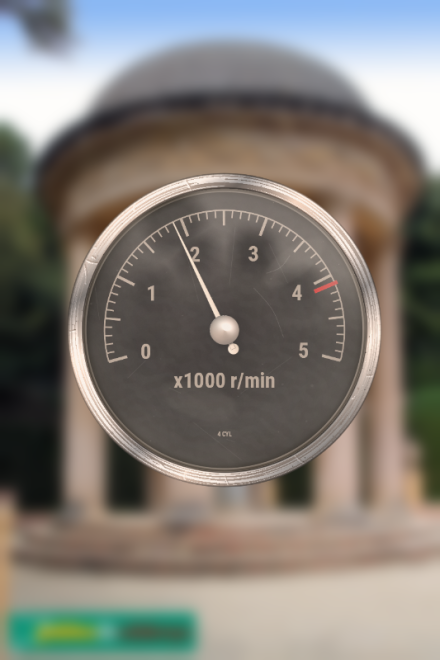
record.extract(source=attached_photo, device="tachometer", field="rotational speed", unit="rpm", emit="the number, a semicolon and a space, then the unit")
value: 1900; rpm
